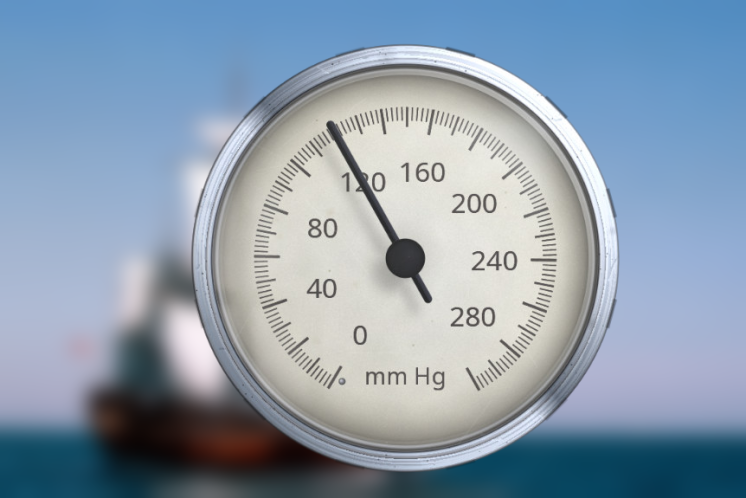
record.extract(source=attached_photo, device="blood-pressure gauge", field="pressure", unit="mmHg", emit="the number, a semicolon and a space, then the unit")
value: 120; mmHg
